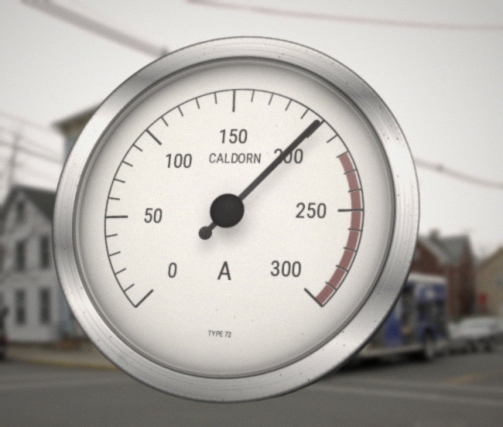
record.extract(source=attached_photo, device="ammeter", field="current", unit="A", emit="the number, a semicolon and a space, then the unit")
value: 200; A
